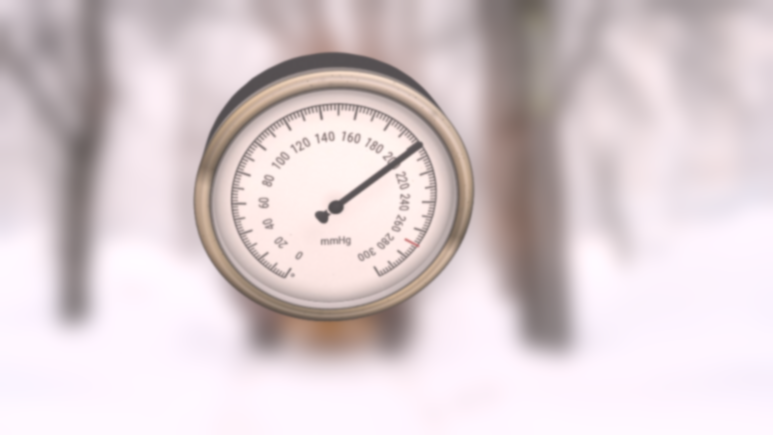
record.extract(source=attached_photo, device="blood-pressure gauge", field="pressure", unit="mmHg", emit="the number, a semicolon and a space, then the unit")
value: 200; mmHg
